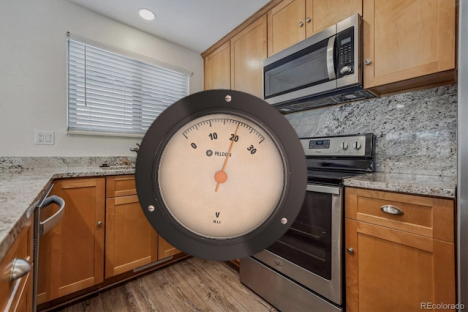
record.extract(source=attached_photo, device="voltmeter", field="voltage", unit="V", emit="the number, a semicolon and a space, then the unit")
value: 20; V
